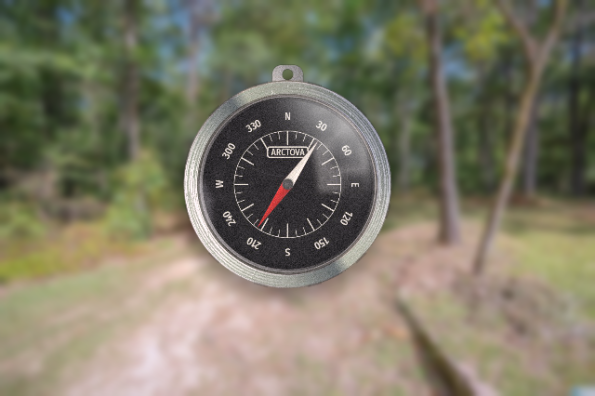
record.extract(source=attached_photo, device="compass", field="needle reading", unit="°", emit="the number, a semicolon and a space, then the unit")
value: 215; °
